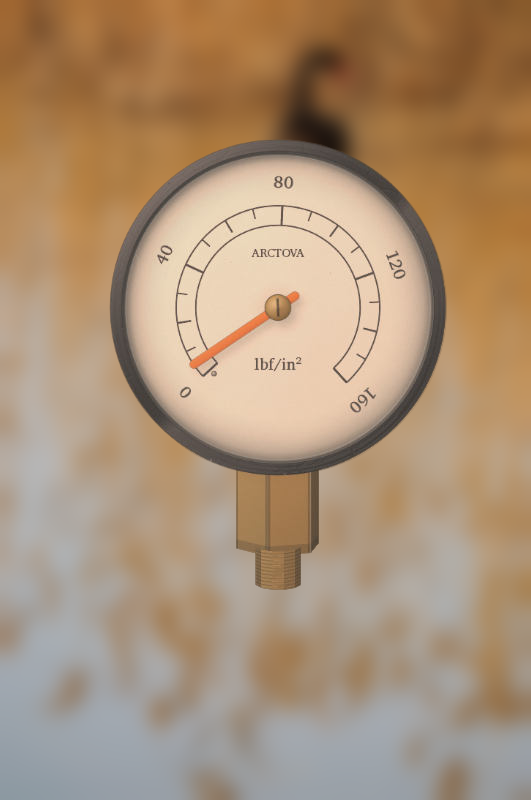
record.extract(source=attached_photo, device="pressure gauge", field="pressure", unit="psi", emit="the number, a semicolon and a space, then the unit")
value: 5; psi
